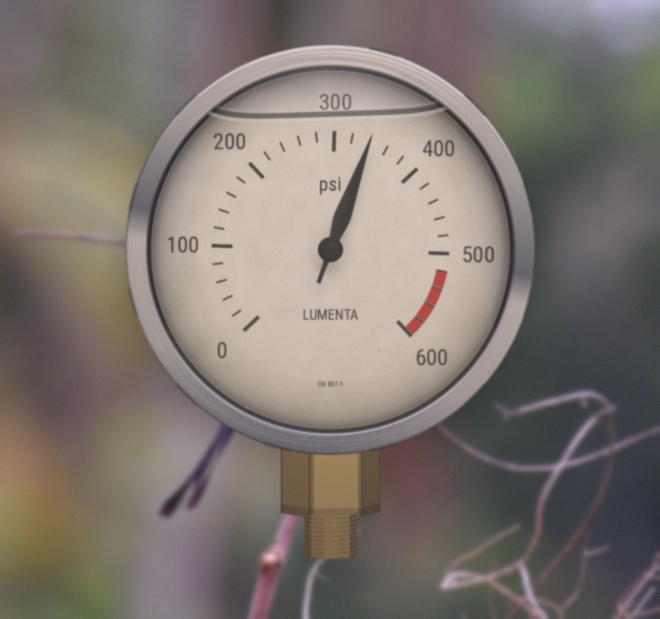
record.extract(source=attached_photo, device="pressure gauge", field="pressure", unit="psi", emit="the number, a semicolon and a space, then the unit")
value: 340; psi
